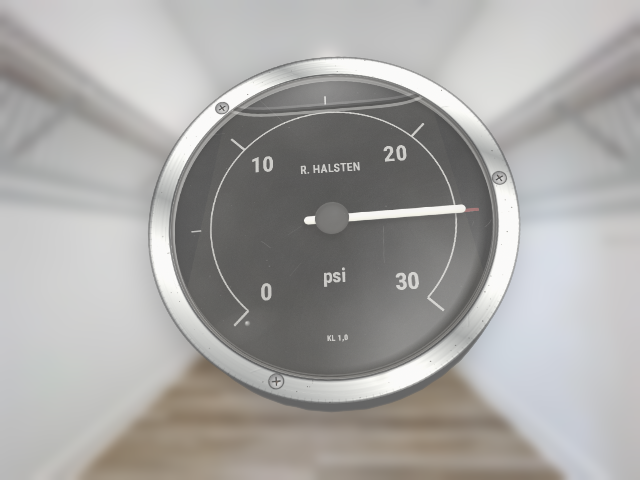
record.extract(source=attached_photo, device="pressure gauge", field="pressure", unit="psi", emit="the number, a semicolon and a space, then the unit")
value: 25; psi
